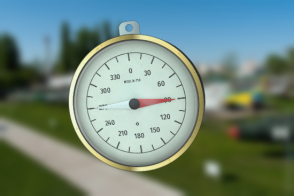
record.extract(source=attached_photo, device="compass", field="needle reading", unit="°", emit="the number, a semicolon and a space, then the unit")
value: 90; °
